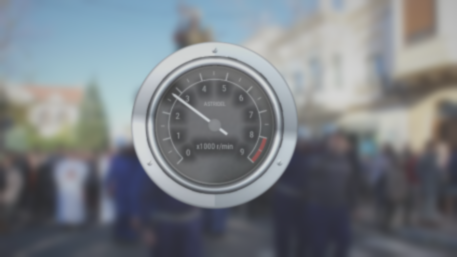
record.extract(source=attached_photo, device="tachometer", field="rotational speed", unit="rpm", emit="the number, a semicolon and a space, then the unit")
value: 2750; rpm
